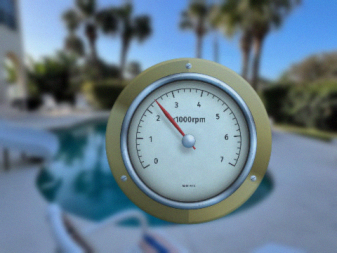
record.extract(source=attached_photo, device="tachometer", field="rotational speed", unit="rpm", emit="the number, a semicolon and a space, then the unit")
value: 2400; rpm
